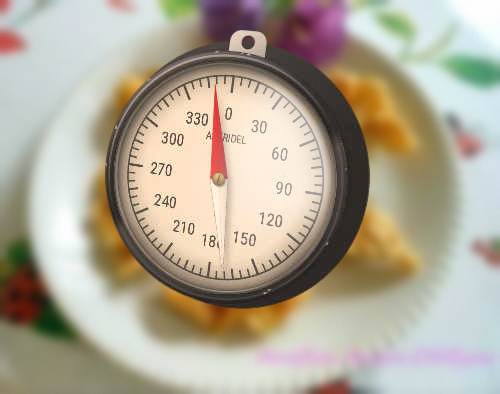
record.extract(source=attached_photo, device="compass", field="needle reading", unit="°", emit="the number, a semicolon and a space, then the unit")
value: 350; °
